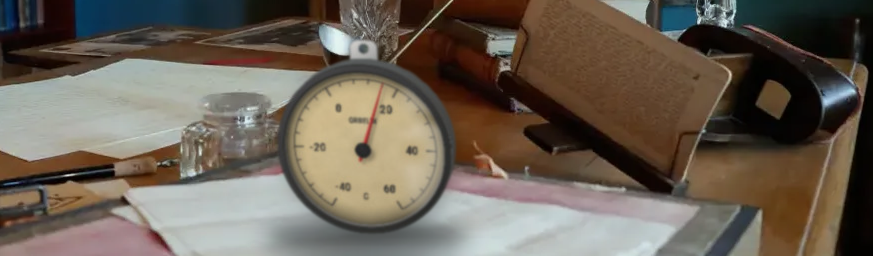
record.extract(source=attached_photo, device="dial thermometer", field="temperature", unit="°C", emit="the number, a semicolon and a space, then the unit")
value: 16; °C
